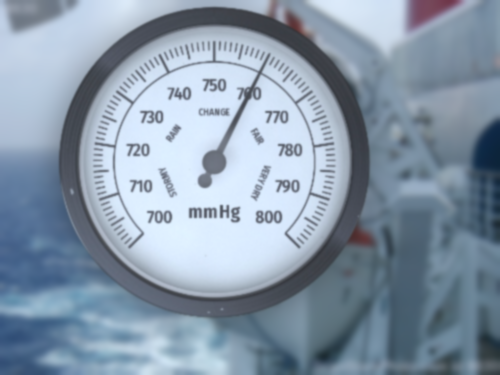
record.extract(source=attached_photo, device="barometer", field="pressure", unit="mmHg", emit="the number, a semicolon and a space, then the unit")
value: 760; mmHg
